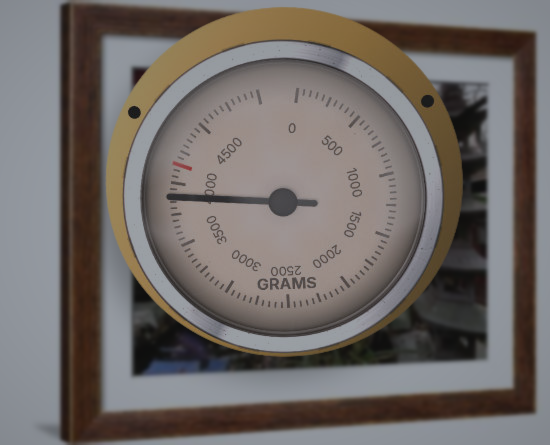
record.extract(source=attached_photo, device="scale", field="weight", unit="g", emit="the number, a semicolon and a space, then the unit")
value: 3900; g
